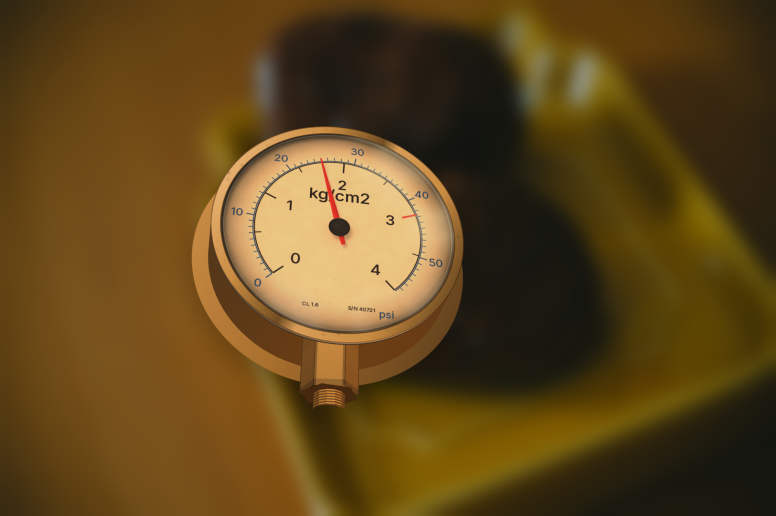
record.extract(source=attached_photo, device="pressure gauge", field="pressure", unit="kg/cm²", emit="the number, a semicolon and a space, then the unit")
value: 1.75; kg/cm²
